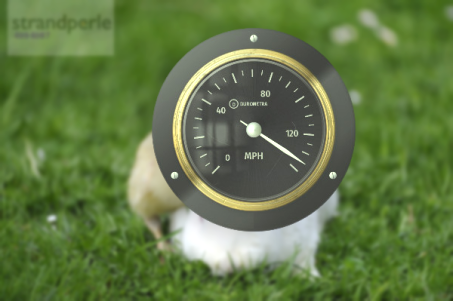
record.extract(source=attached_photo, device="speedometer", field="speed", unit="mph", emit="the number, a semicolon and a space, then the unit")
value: 135; mph
